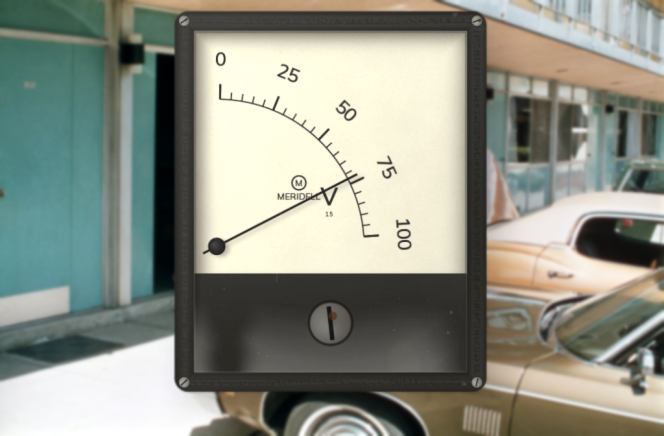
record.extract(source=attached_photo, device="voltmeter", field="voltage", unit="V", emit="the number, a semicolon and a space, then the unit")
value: 72.5; V
